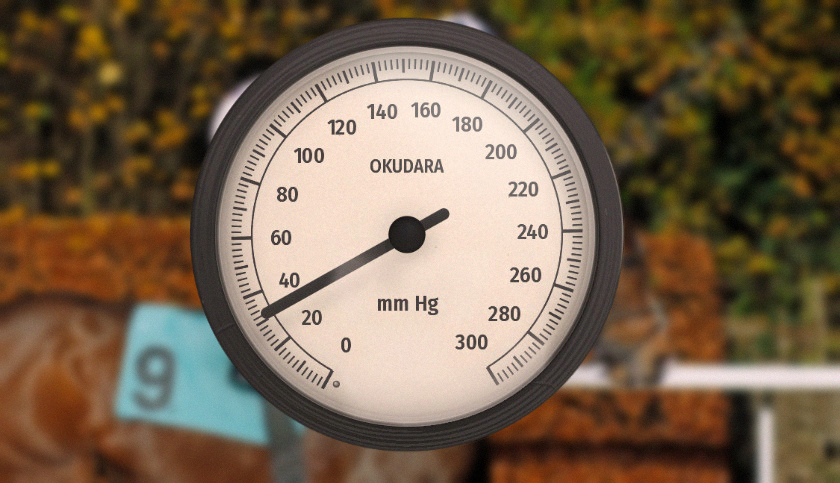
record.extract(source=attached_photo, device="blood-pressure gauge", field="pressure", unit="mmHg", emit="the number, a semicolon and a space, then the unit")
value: 32; mmHg
